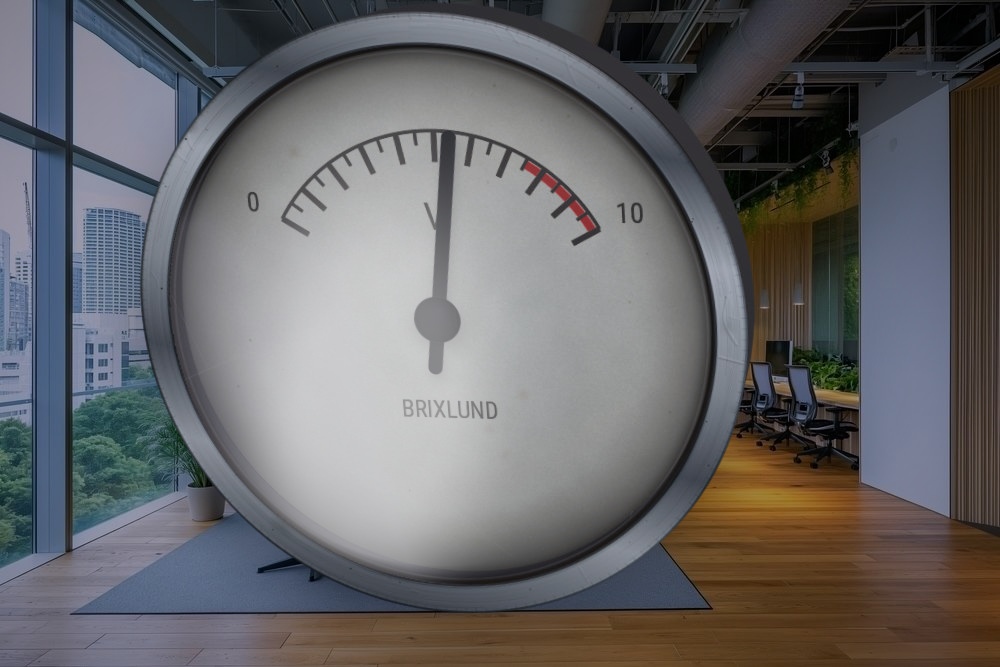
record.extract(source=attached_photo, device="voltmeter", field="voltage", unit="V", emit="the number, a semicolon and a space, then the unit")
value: 5.5; V
